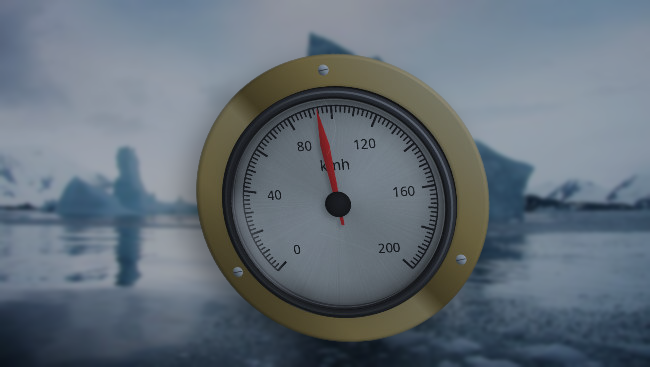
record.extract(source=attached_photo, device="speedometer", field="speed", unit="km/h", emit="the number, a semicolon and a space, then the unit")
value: 94; km/h
